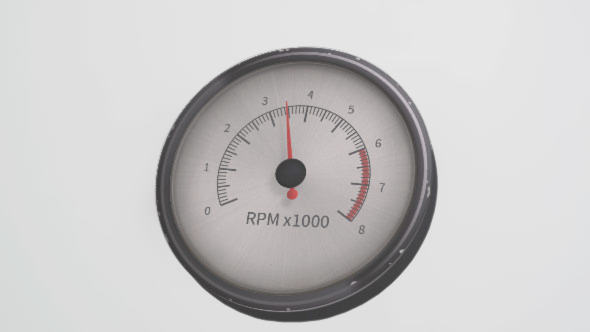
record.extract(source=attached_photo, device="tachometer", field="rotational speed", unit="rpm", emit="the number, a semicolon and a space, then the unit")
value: 3500; rpm
